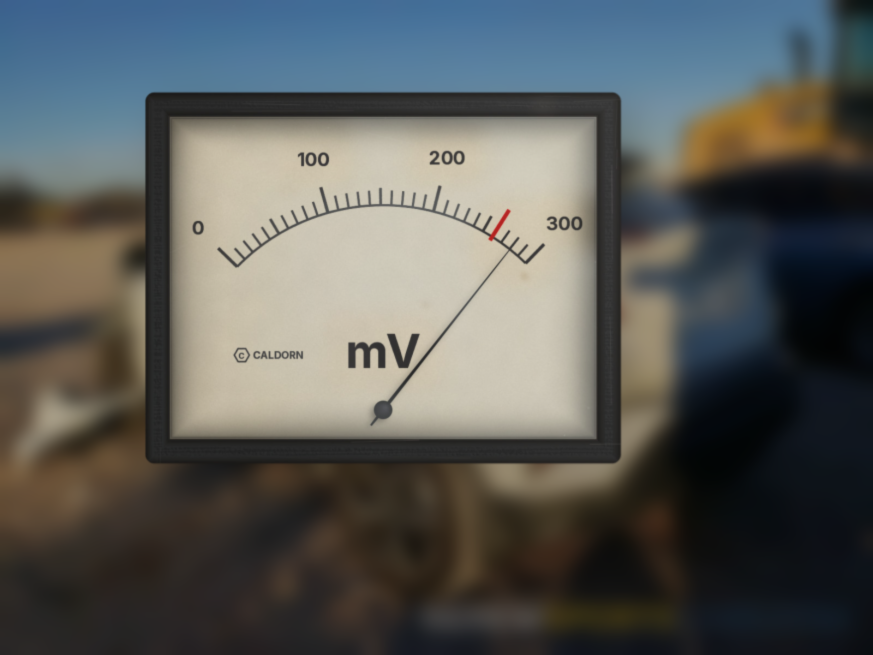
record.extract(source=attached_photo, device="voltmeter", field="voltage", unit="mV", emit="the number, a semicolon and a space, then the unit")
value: 280; mV
